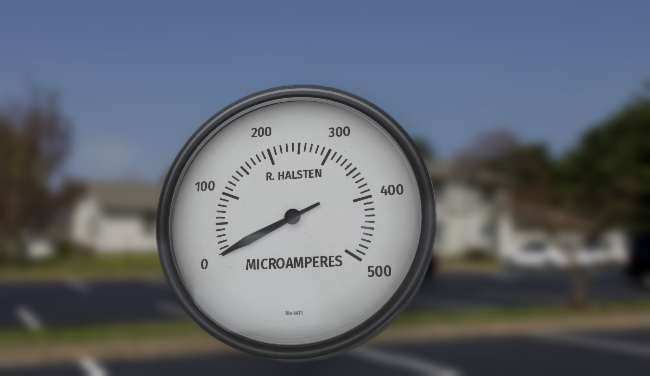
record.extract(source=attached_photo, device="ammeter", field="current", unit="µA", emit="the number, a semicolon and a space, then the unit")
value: 0; µA
